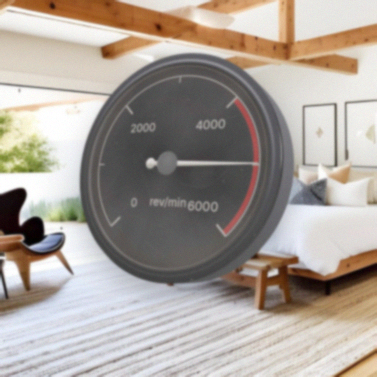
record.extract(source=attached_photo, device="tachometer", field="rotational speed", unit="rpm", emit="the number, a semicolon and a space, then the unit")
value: 5000; rpm
